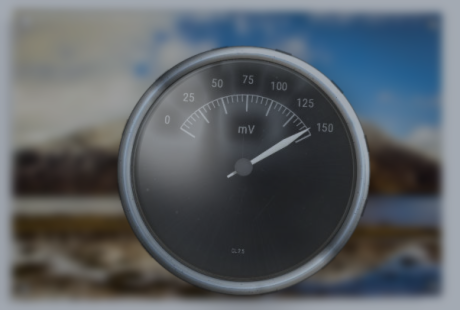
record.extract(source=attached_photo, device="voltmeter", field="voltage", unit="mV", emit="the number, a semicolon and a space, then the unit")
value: 145; mV
